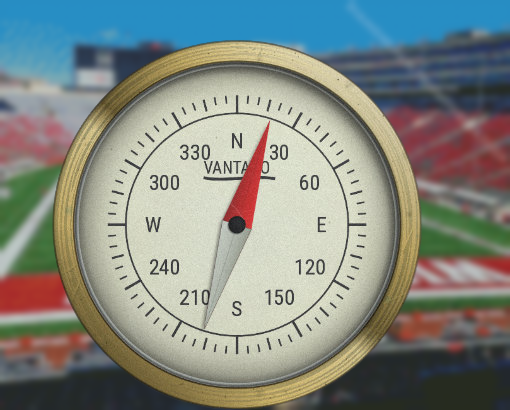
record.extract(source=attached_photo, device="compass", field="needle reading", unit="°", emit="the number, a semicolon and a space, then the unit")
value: 17.5; °
